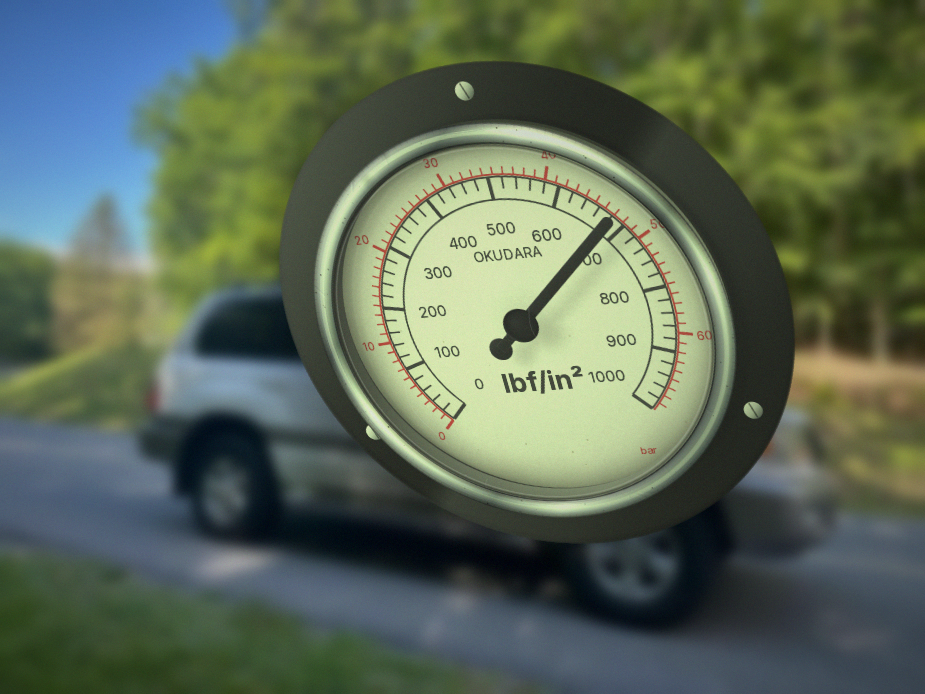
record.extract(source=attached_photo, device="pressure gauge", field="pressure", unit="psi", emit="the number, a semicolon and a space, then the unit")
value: 680; psi
